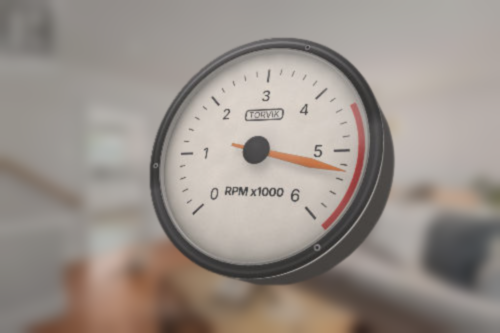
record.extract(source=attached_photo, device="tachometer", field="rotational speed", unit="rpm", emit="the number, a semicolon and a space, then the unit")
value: 5300; rpm
